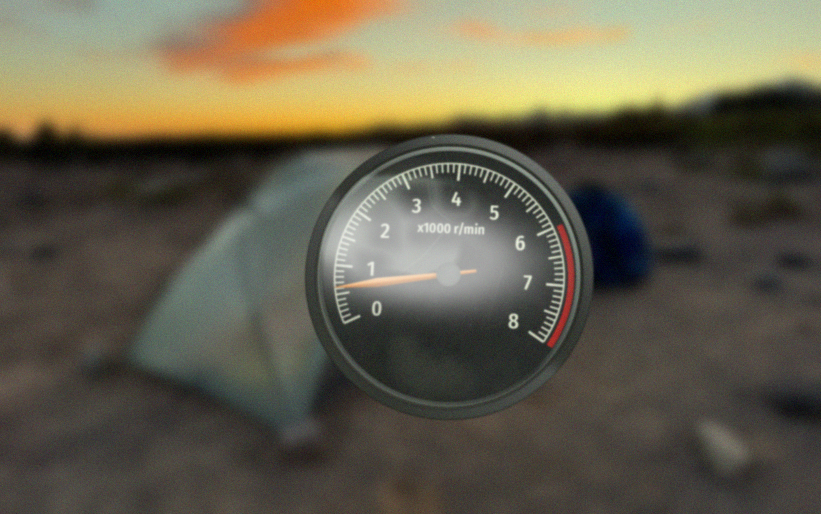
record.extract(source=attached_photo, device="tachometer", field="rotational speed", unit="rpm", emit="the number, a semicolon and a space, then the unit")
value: 600; rpm
